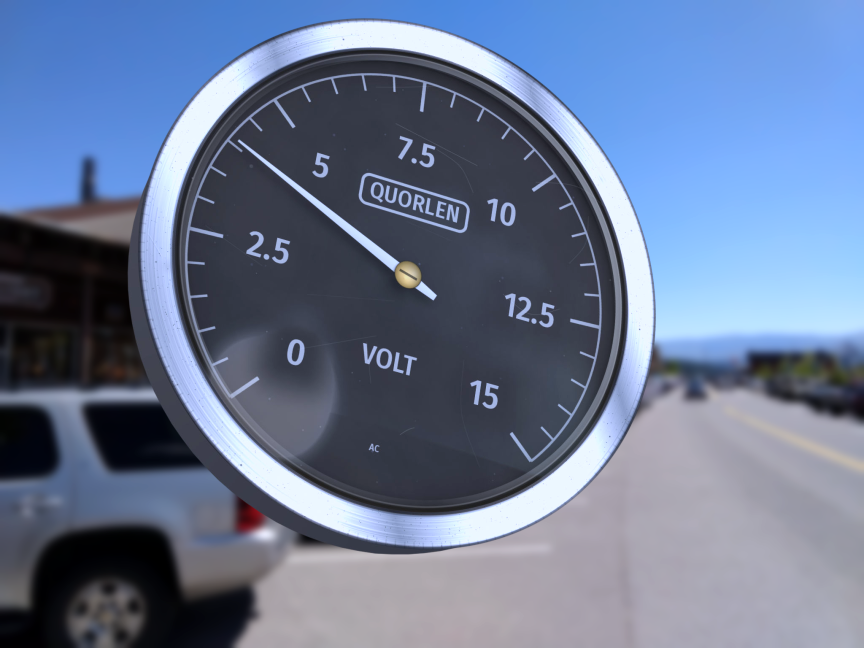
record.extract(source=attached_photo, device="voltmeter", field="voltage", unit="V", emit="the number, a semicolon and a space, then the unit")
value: 4; V
